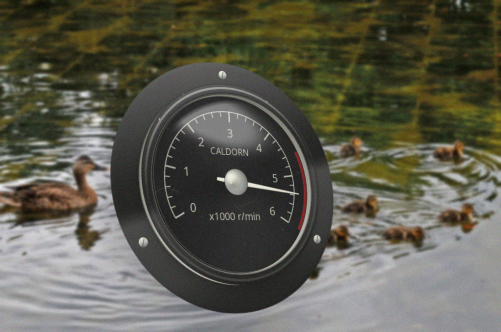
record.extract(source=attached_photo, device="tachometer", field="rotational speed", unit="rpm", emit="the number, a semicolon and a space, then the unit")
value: 5400; rpm
